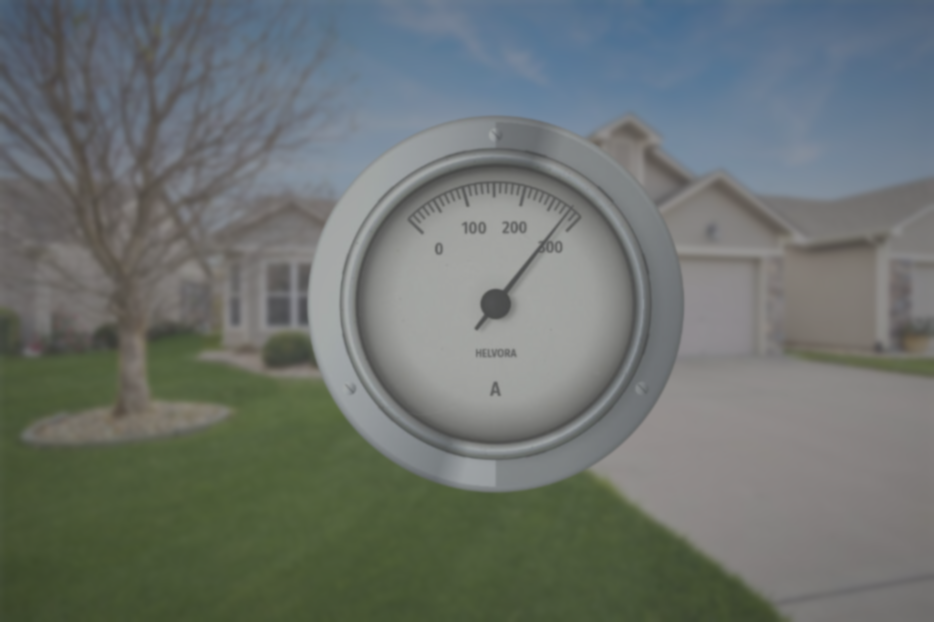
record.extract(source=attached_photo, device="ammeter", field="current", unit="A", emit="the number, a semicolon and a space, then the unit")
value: 280; A
